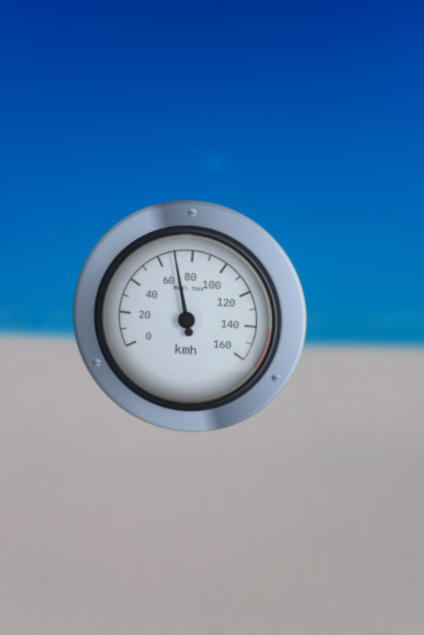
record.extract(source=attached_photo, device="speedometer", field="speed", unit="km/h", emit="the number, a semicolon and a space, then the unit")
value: 70; km/h
